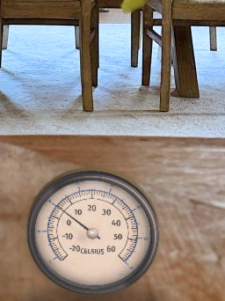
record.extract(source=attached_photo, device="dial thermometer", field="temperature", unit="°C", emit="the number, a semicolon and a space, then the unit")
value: 5; °C
